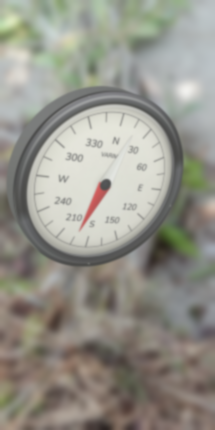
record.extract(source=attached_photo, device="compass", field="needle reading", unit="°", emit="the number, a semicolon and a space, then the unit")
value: 195; °
